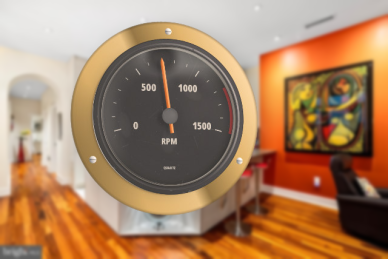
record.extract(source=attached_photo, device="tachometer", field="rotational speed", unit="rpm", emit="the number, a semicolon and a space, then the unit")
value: 700; rpm
